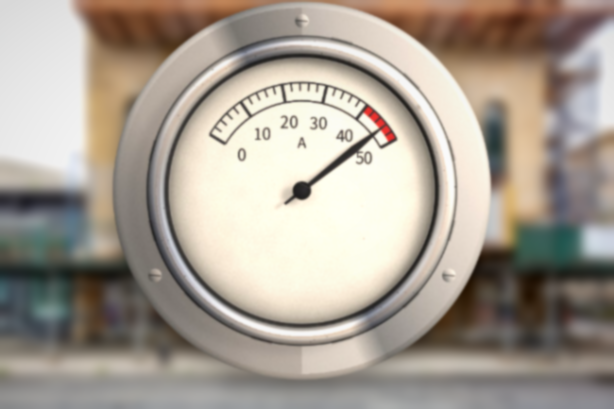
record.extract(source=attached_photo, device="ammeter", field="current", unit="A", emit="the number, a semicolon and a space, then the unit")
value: 46; A
